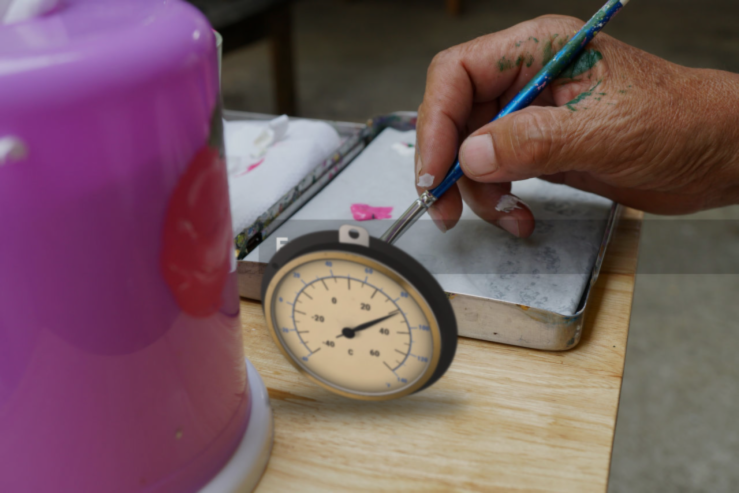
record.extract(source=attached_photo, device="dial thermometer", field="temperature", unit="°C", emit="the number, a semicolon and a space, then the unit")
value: 30; °C
